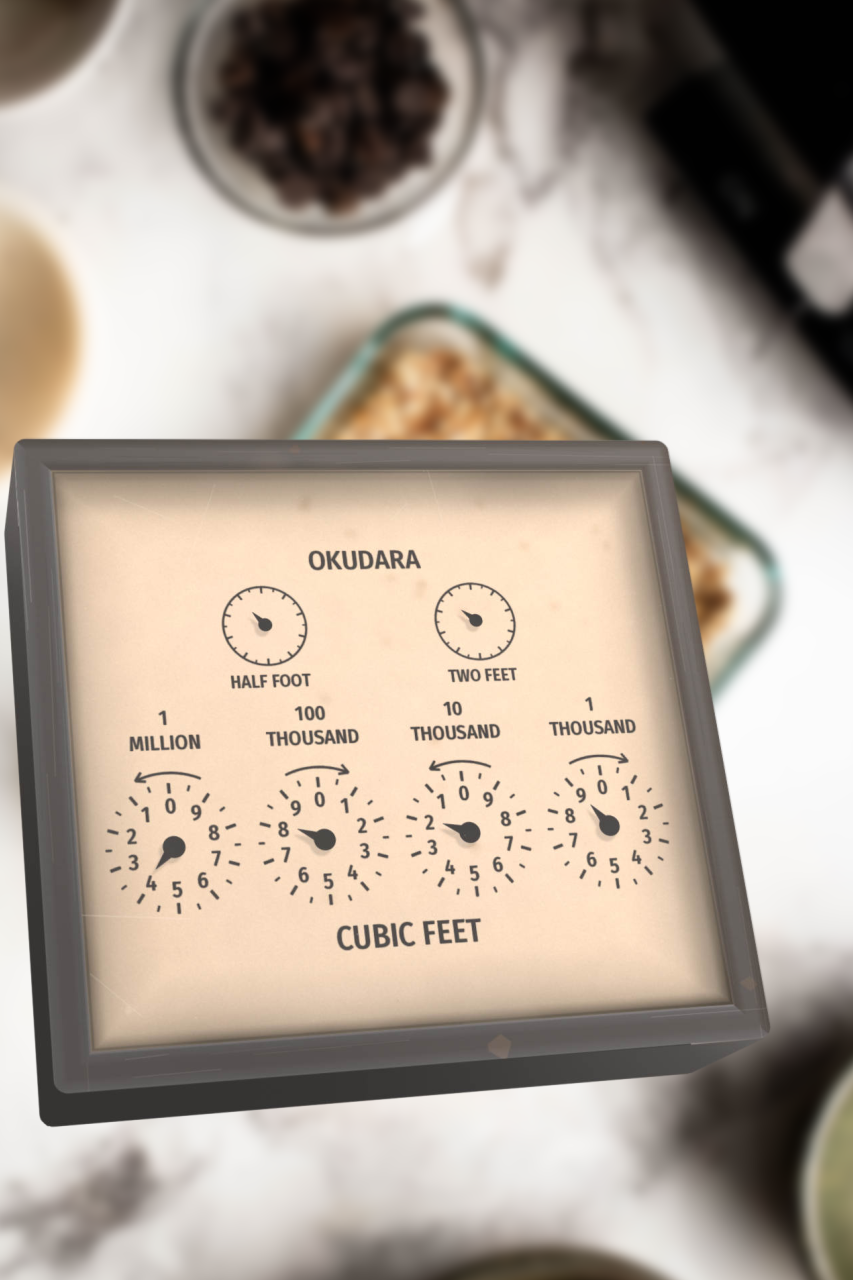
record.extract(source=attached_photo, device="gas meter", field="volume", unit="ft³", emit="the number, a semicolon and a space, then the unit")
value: 381900; ft³
